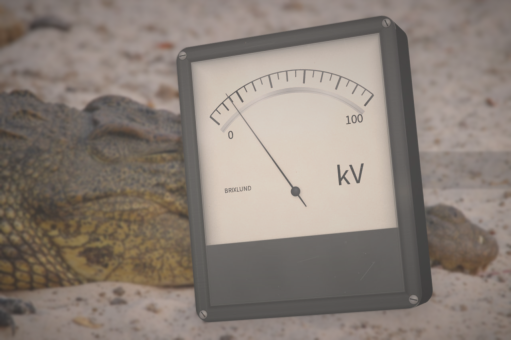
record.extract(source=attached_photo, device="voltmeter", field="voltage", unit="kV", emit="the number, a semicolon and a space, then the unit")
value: 15; kV
